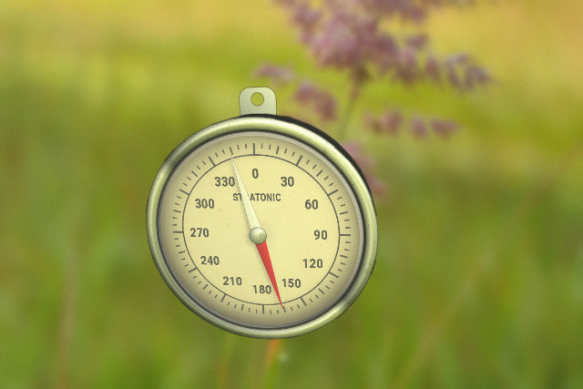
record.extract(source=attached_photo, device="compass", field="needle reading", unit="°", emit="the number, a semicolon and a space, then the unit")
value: 165; °
